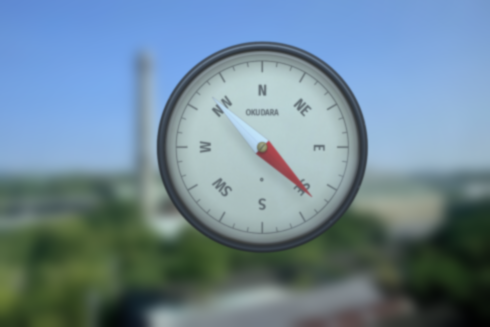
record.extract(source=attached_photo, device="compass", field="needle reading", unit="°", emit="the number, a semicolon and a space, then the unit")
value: 135; °
